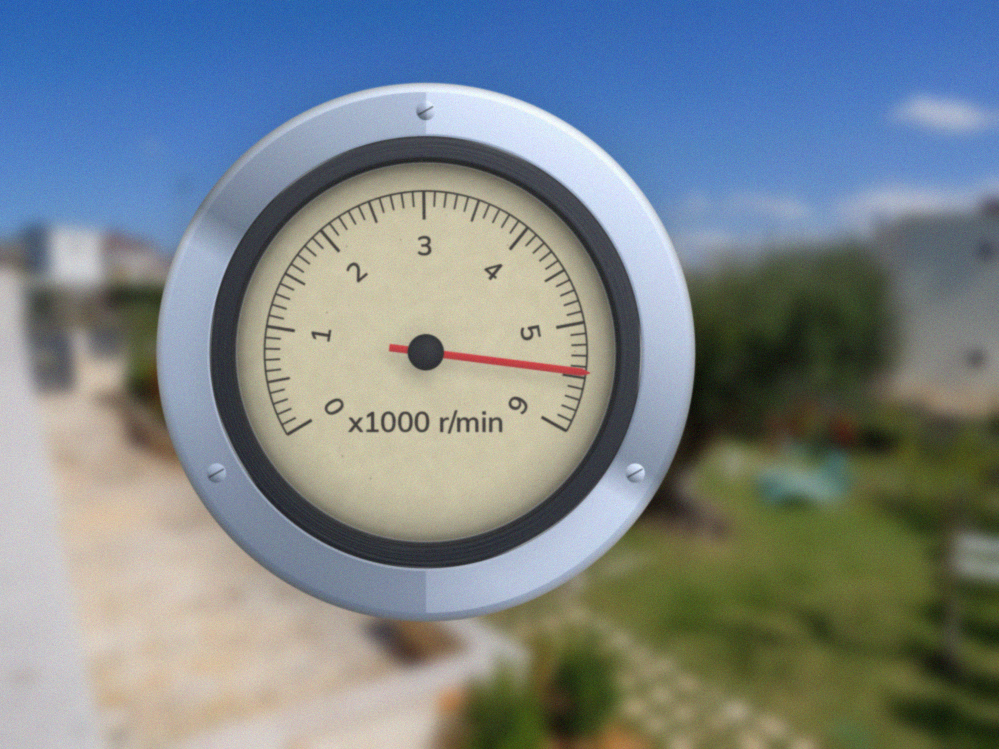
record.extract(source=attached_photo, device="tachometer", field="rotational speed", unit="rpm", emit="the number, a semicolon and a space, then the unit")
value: 5450; rpm
